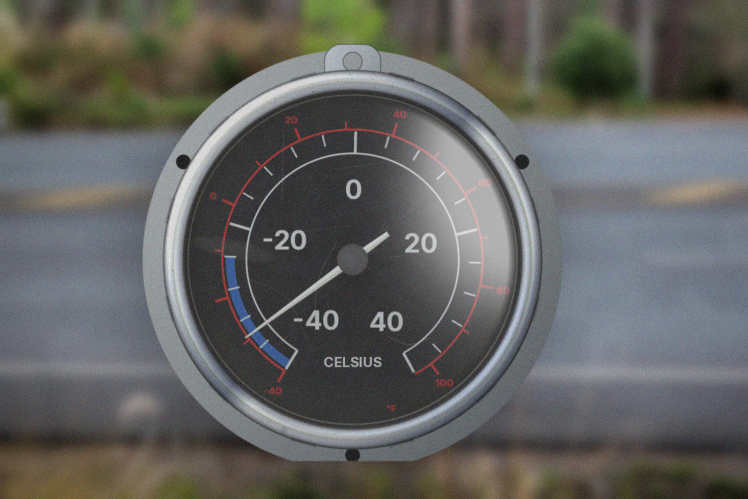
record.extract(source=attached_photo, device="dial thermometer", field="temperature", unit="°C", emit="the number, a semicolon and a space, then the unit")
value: -34; °C
